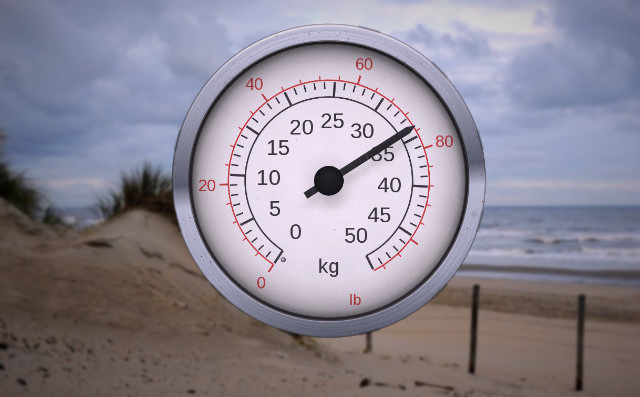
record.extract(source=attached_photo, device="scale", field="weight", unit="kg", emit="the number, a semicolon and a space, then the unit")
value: 34; kg
